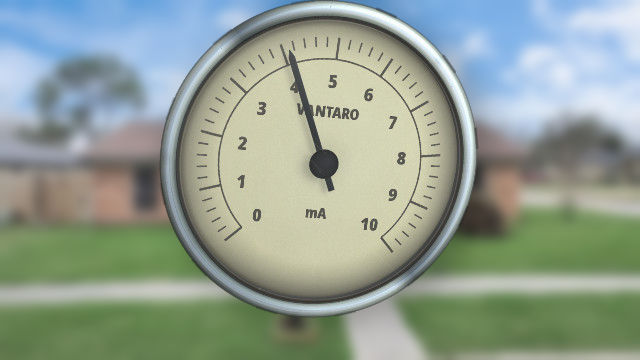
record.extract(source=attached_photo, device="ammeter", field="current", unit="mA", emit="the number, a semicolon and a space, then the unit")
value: 4.1; mA
